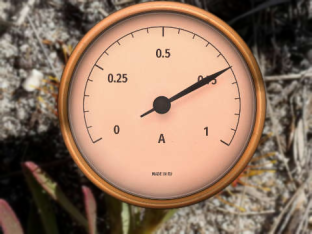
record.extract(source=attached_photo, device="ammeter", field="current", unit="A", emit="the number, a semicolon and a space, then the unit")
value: 0.75; A
